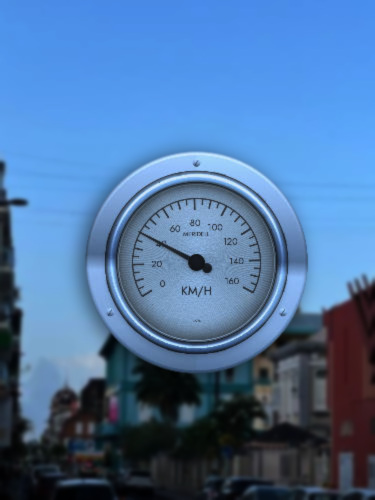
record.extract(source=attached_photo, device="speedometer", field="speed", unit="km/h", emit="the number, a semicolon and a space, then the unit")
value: 40; km/h
